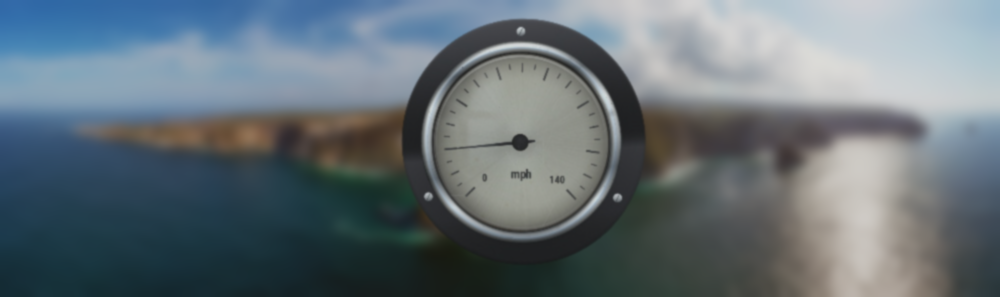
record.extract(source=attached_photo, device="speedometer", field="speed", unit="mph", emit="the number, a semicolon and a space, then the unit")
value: 20; mph
